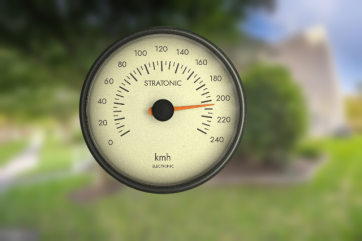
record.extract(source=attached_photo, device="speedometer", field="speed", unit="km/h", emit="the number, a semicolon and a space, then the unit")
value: 205; km/h
